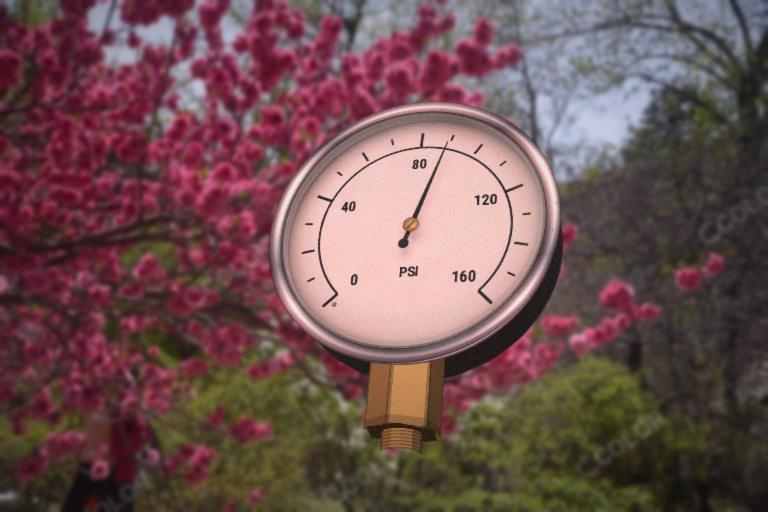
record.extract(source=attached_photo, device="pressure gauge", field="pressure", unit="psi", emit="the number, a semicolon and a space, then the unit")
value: 90; psi
